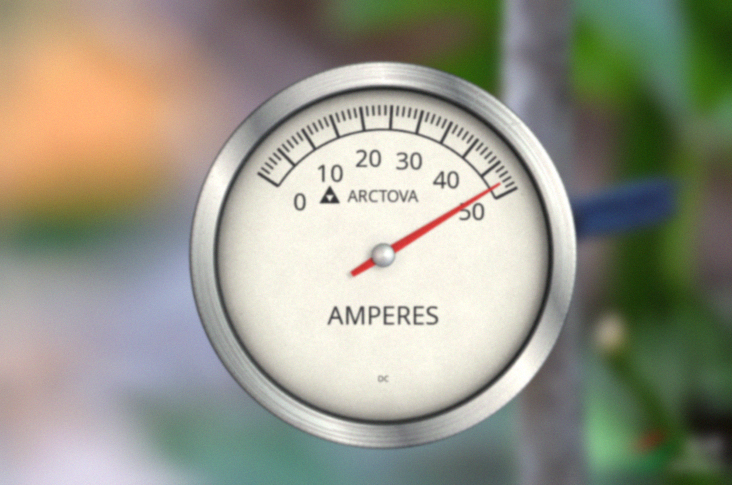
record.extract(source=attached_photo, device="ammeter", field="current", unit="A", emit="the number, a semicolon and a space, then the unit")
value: 48; A
